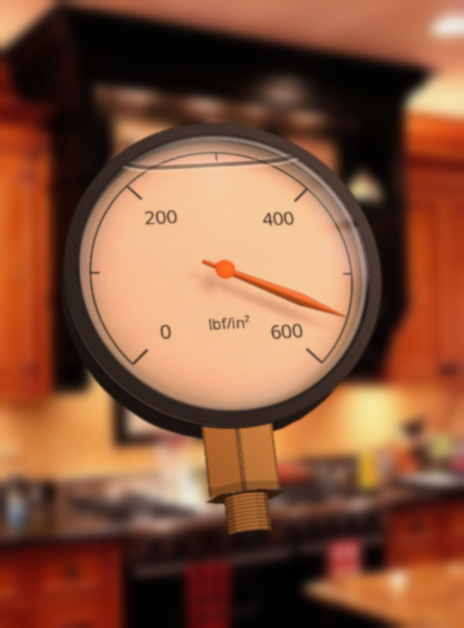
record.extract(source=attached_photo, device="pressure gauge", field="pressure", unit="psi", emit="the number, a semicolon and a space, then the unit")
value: 550; psi
